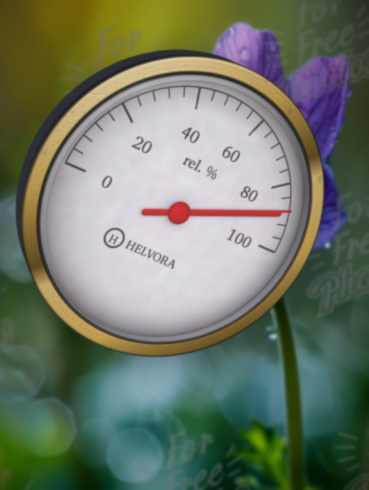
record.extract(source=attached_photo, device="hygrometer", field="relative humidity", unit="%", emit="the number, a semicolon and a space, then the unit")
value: 88; %
